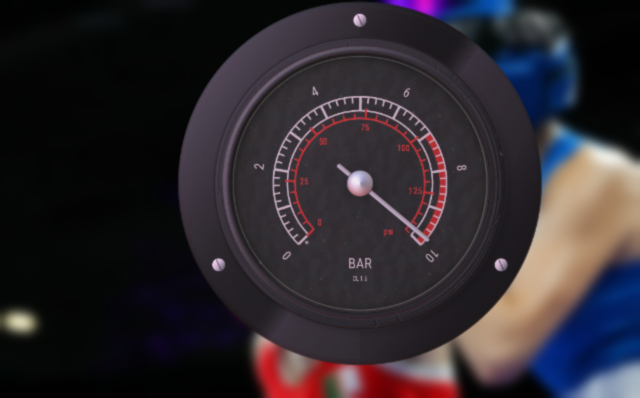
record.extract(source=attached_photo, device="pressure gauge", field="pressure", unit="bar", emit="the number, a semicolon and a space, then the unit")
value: 9.8; bar
